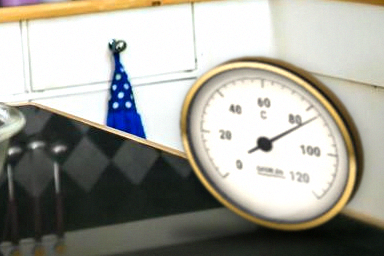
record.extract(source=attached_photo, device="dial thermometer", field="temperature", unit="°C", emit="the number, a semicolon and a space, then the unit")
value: 84; °C
